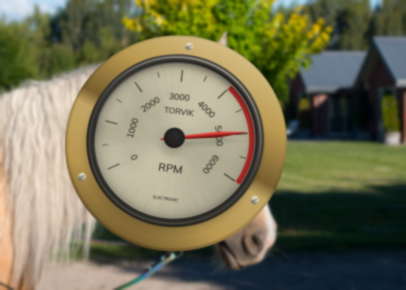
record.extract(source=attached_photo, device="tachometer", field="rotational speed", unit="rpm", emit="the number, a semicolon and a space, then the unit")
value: 5000; rpm
